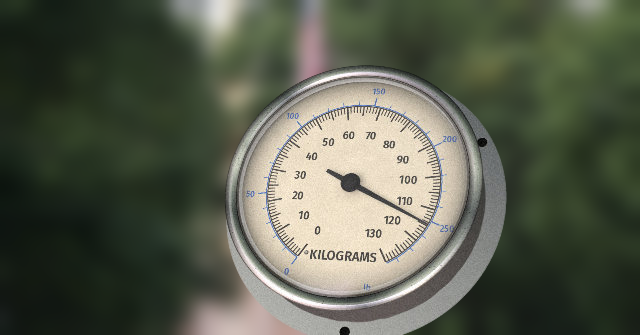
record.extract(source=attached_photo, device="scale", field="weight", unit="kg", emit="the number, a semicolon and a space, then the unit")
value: 115; kg
